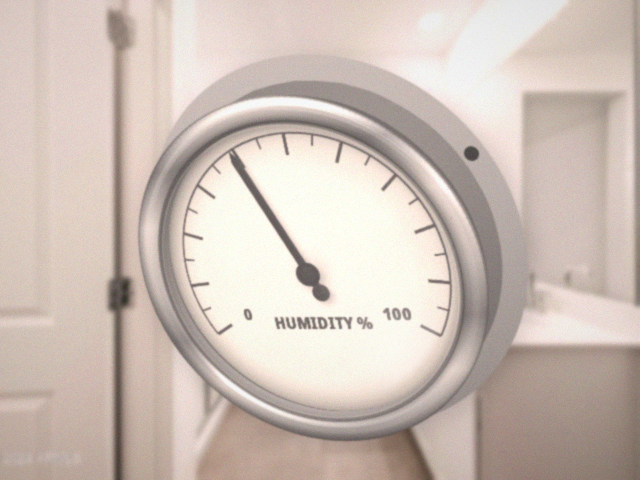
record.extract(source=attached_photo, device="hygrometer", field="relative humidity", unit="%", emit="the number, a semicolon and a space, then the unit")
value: 40; %
